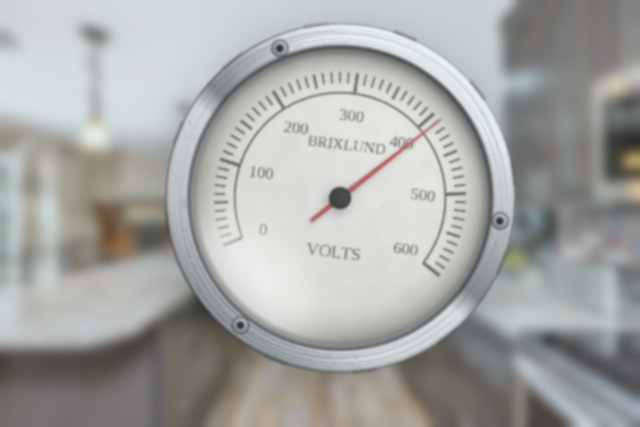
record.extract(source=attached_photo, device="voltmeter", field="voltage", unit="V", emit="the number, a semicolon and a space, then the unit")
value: 410; V
